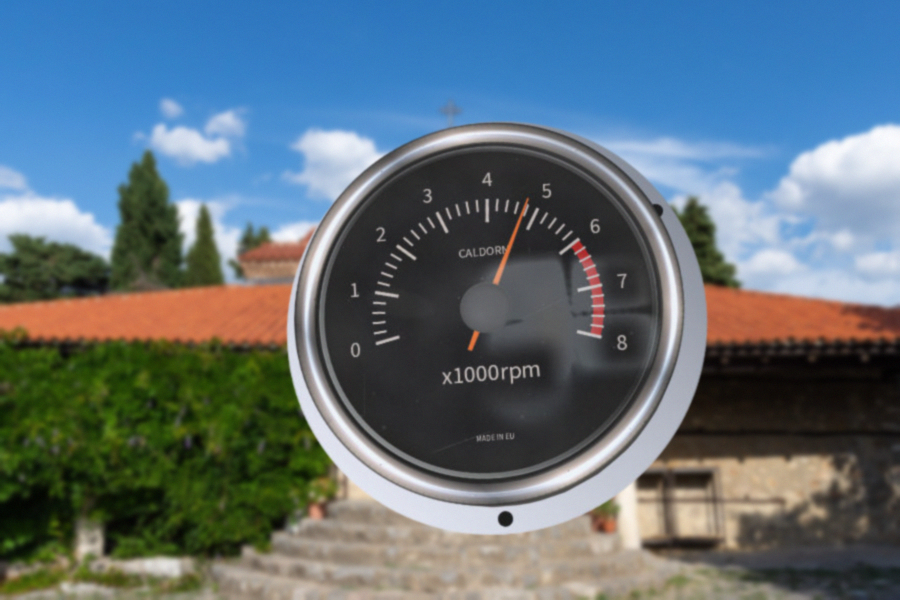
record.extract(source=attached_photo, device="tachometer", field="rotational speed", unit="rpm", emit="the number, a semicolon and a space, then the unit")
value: 4800; rpm
